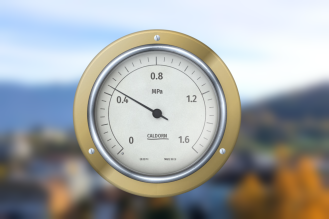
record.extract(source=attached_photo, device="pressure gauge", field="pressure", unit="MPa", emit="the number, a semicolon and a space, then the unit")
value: 0.45; MPa
